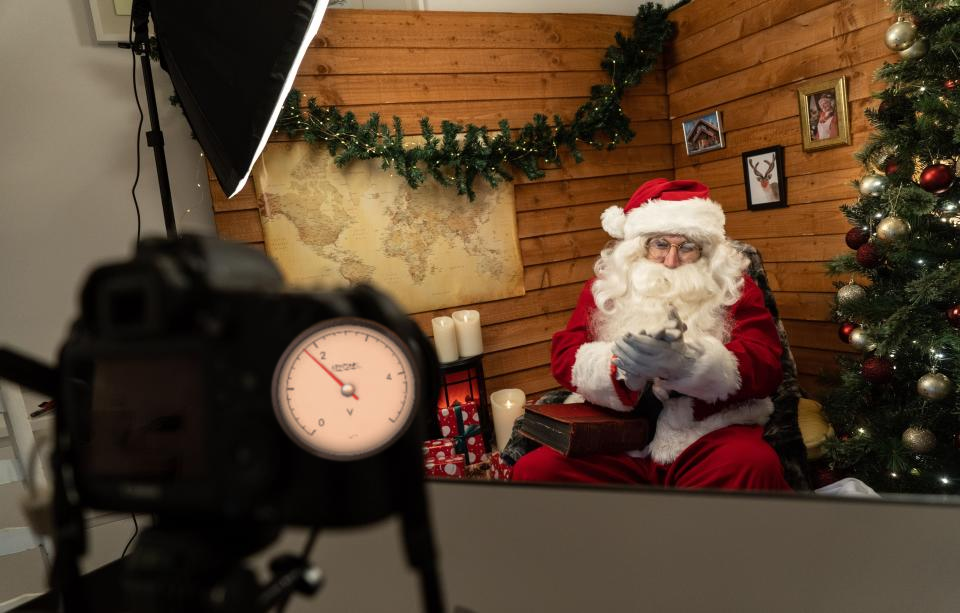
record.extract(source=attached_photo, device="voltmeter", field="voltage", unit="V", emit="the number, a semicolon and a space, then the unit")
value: 1.8; V
